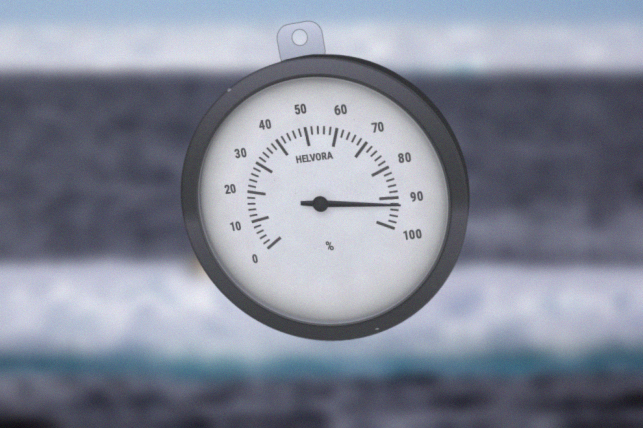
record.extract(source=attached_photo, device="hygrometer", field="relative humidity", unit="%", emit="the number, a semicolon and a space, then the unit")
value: 92; %
